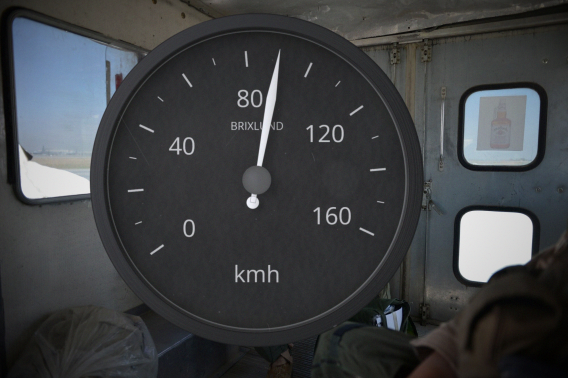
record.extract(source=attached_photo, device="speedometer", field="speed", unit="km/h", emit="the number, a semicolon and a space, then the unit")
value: 90; km/h
